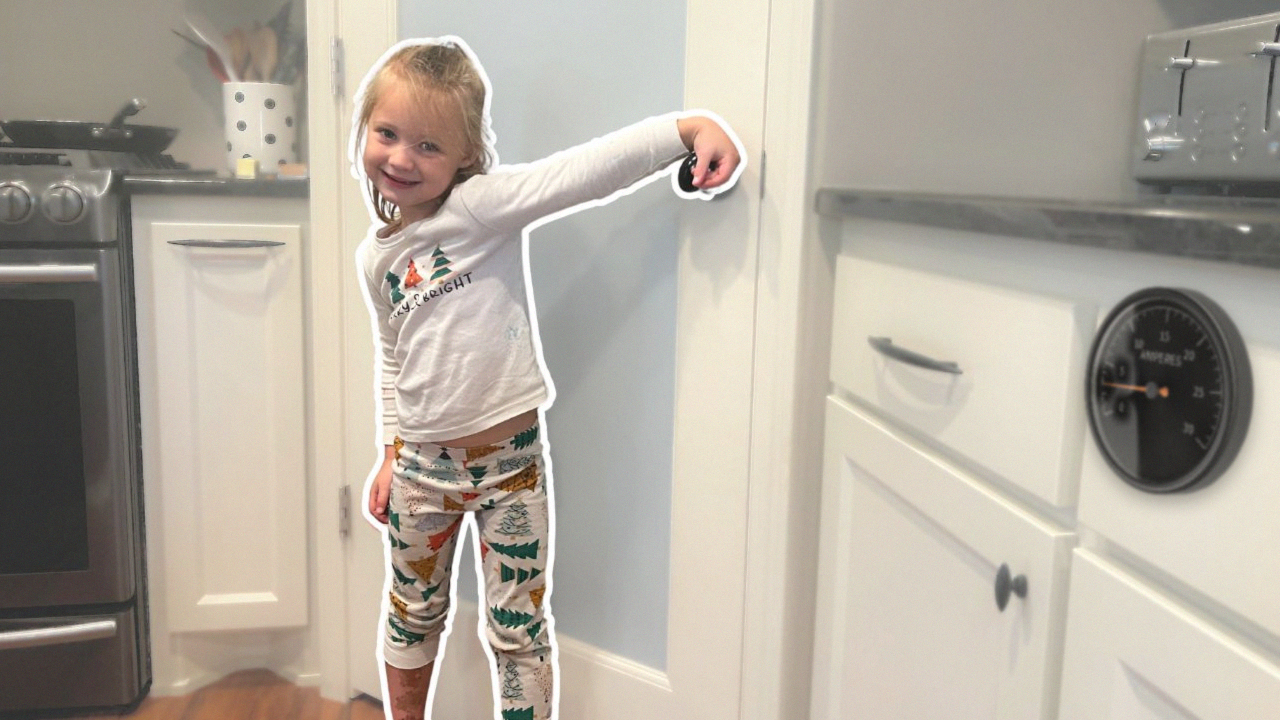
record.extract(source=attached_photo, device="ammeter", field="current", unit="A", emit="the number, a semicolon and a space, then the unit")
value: 3; A
